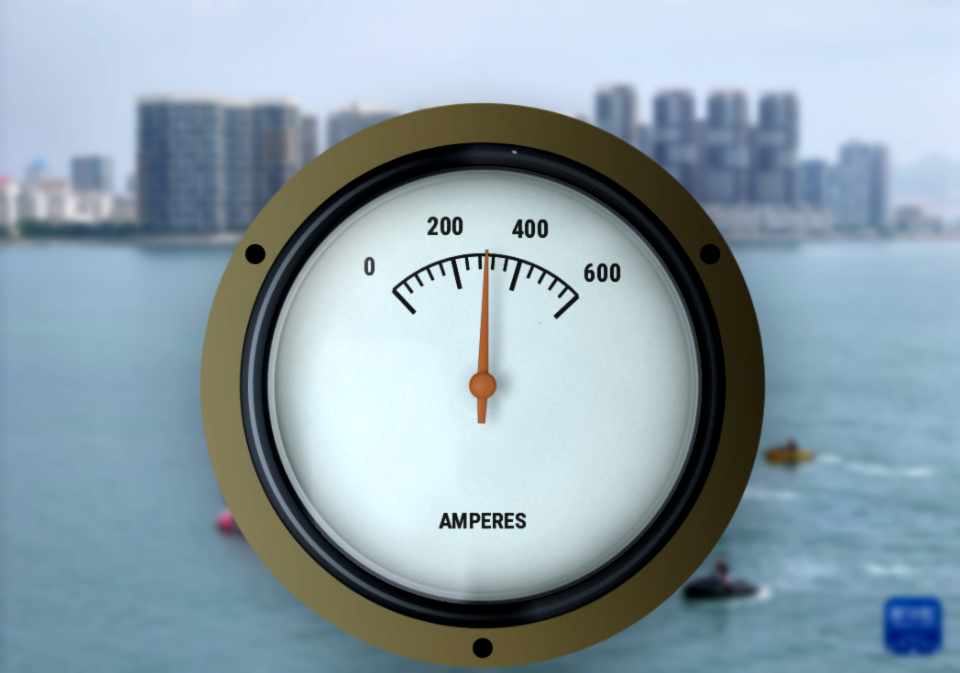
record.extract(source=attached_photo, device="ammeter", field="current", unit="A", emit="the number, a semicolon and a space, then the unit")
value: 300; A
